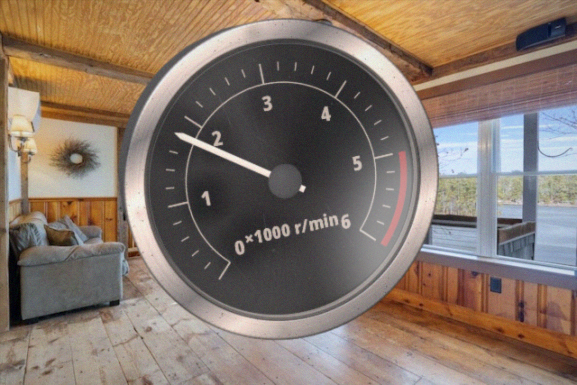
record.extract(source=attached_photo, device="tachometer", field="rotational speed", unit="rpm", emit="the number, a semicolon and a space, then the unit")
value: 1800; rpm
